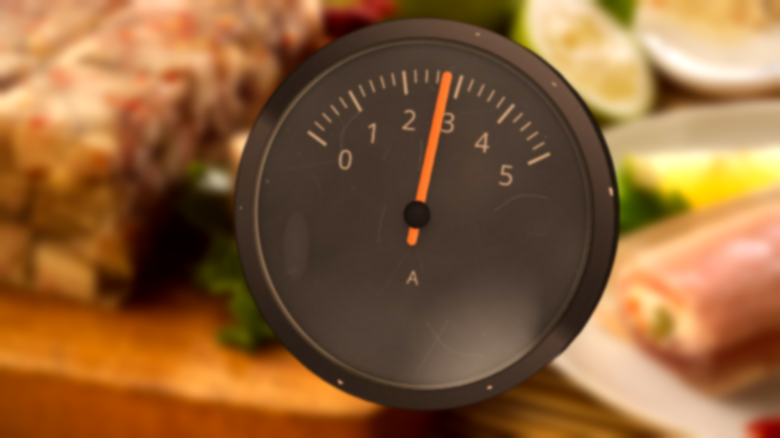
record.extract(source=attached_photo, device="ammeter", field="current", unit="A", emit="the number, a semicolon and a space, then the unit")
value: 2.8; A
